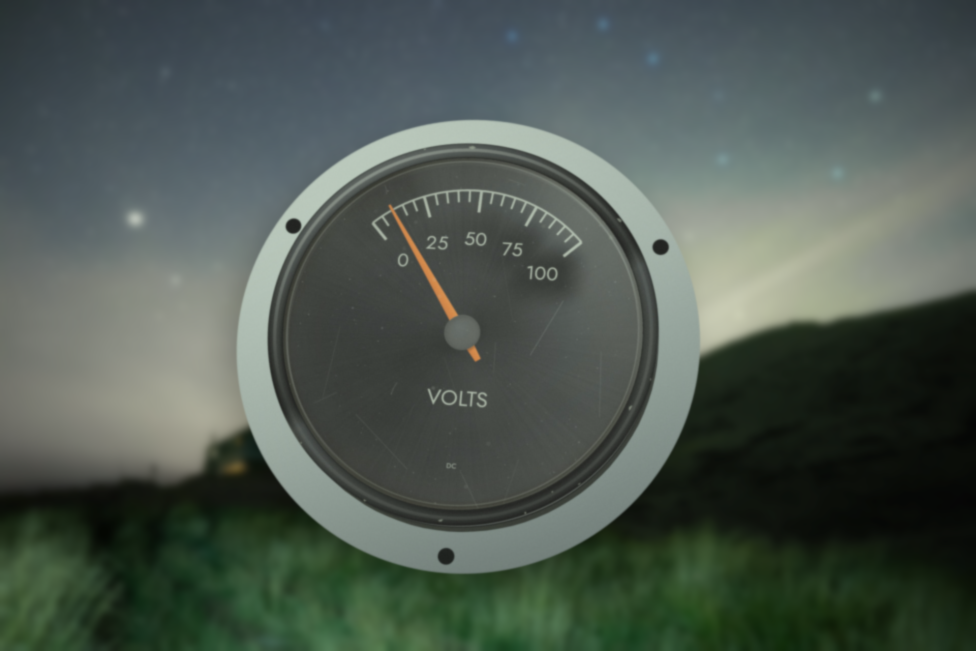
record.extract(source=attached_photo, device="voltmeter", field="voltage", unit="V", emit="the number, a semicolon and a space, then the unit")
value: 10; V
